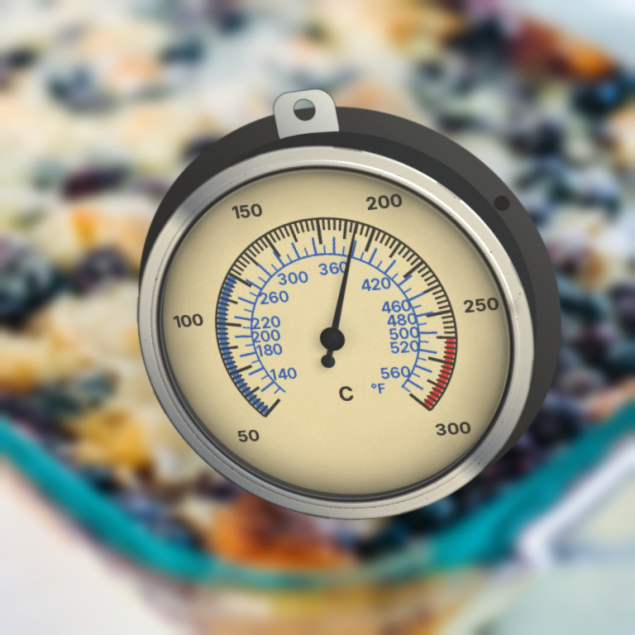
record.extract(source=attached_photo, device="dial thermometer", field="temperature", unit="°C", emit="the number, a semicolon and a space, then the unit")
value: 192.5; °C
